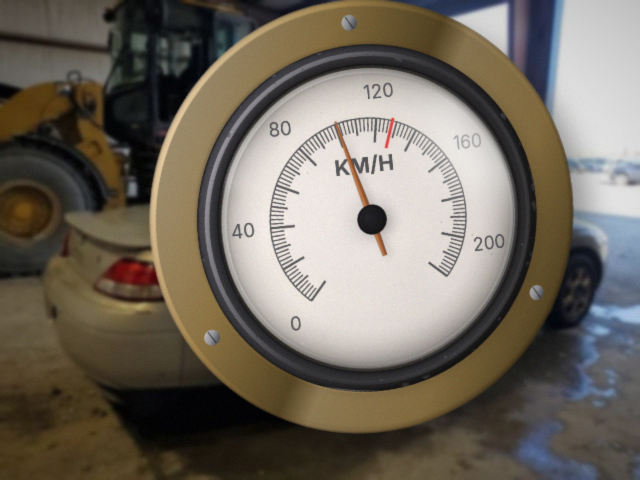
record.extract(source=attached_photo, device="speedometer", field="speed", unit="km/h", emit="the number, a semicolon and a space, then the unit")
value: 100; km/h
